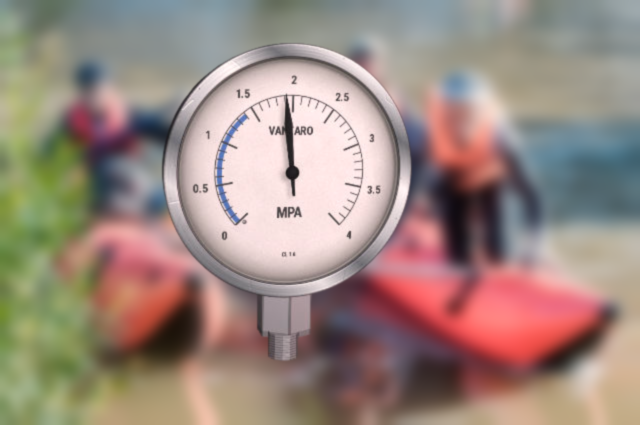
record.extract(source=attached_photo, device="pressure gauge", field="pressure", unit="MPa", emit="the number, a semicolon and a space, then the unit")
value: 1.9; MPa
